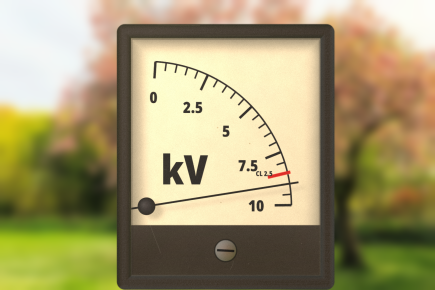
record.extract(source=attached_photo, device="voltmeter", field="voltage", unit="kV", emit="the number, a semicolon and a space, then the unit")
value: 9; kV
